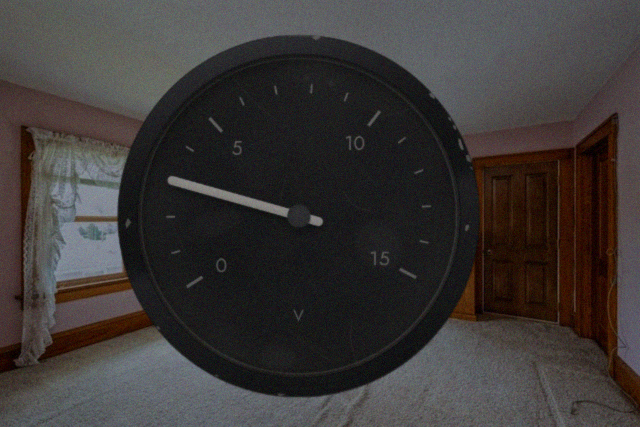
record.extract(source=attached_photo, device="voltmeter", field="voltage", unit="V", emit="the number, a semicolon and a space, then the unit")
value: 3; V
